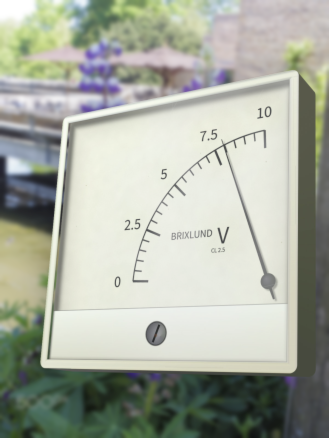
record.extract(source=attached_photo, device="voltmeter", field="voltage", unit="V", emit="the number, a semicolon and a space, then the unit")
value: 8; V
